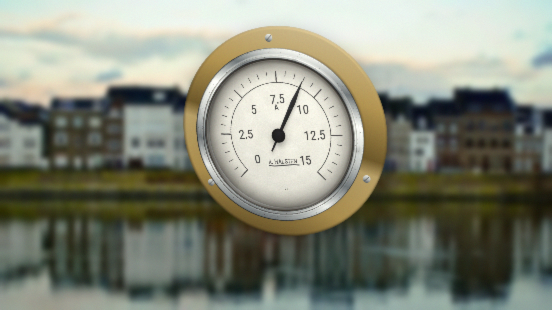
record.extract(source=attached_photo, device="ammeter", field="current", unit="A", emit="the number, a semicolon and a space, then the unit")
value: 9; A
